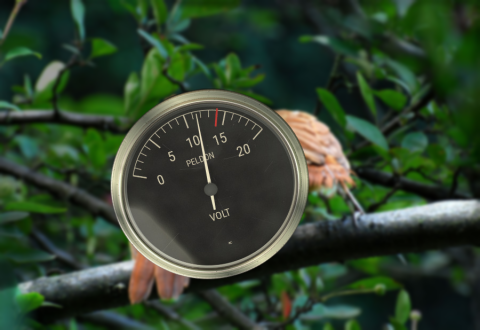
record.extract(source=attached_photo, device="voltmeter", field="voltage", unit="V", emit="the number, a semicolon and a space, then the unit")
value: 11.5; V
